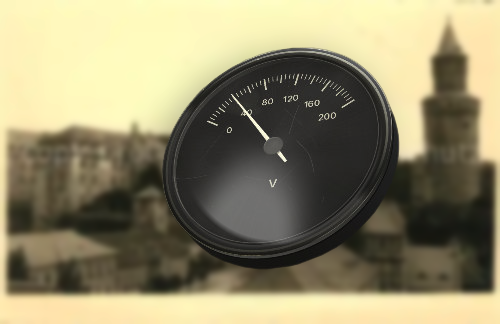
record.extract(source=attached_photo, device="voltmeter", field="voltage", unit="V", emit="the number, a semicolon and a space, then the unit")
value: 40; V
